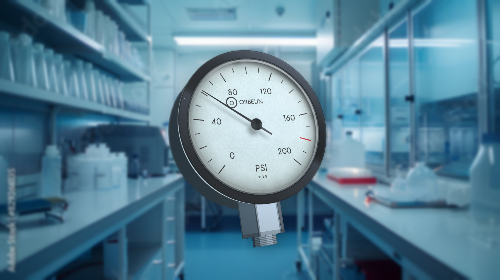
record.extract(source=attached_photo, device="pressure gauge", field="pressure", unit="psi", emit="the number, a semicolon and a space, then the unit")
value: 60; psi
